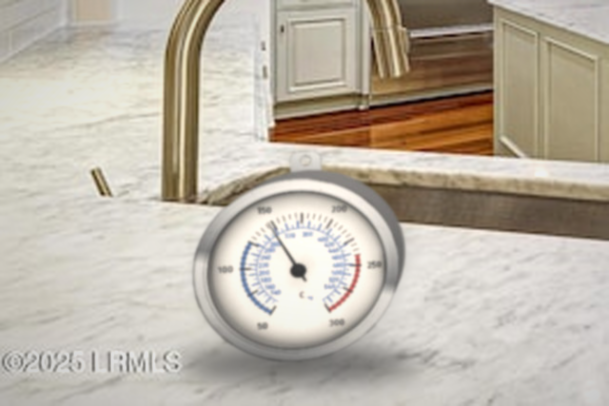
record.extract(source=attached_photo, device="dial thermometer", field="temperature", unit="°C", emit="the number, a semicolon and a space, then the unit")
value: 150; °C
